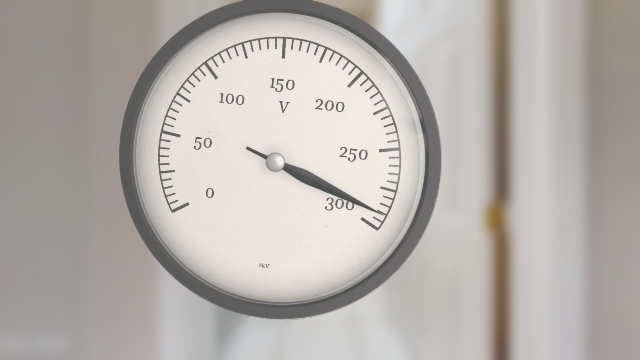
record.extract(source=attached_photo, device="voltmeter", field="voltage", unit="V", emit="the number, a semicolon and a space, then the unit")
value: 290; V
